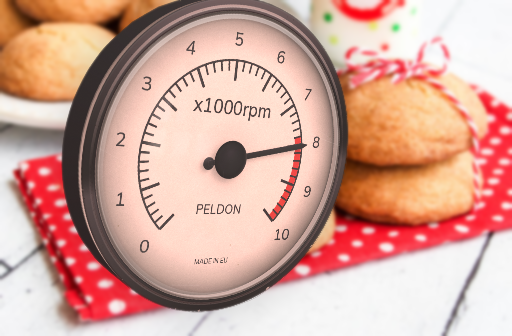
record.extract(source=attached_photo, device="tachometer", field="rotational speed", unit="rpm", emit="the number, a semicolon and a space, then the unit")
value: 8000; rpm
